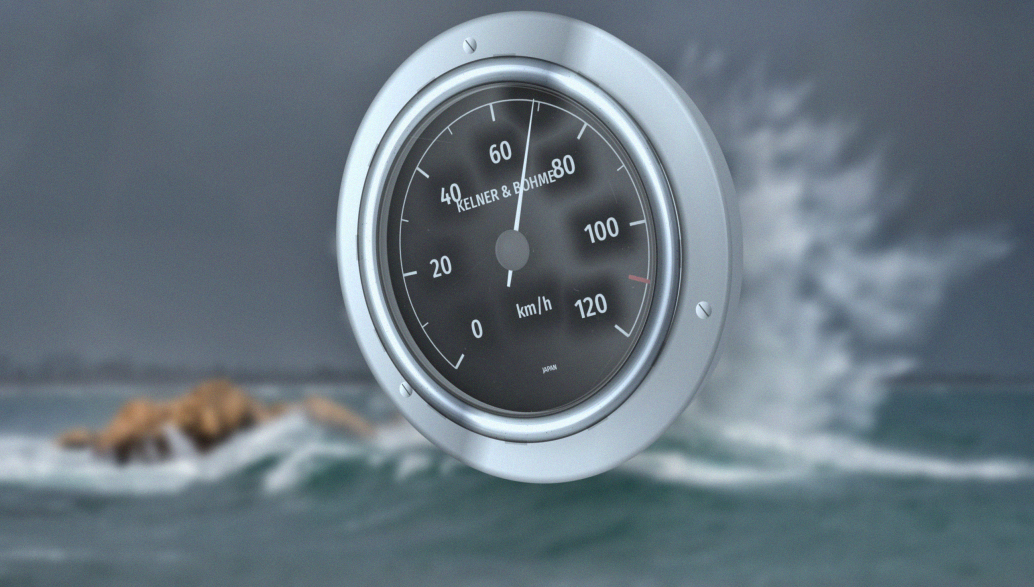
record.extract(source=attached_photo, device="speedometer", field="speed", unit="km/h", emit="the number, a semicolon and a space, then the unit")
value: 70; km/h
